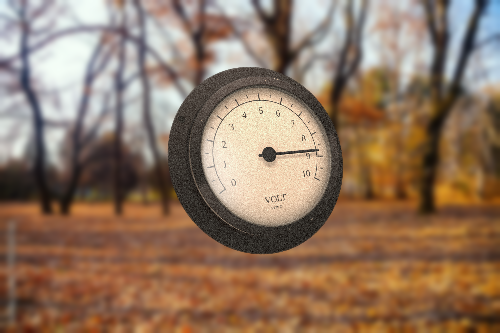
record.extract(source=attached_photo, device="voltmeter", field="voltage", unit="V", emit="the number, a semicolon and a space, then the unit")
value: 8.75; V
